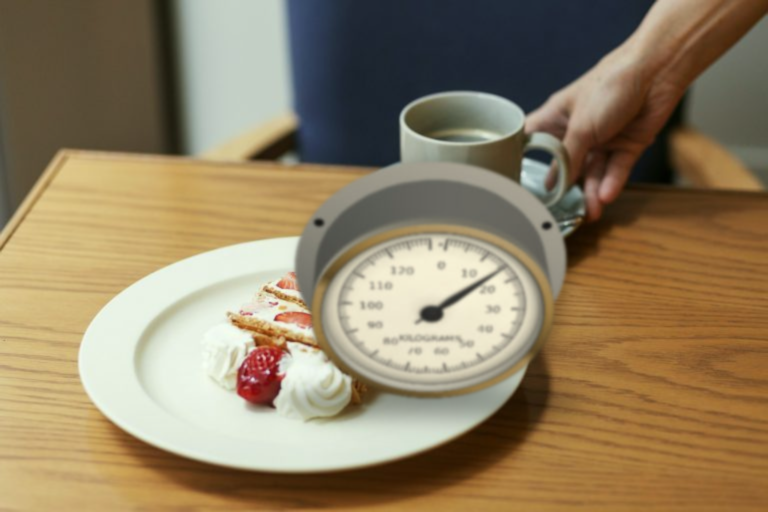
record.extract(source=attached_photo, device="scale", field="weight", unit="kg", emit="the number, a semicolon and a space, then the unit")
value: 15; kg
